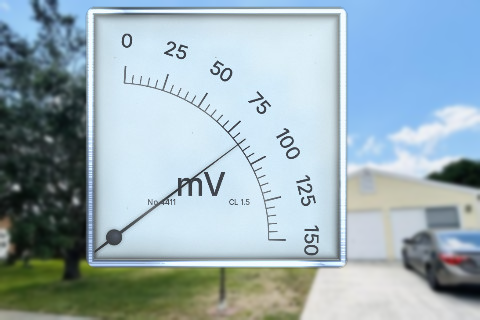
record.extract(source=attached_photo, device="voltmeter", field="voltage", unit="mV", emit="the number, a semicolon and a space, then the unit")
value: 85; mV
